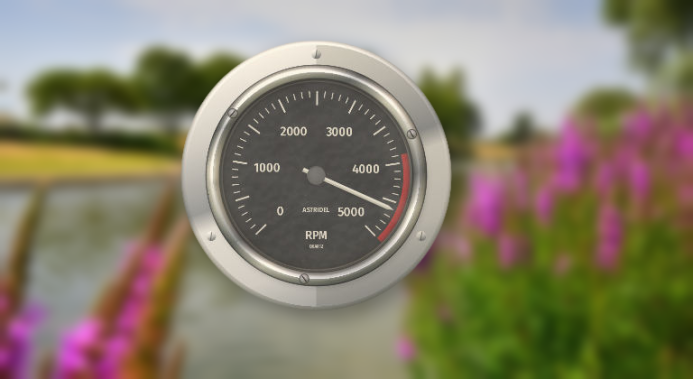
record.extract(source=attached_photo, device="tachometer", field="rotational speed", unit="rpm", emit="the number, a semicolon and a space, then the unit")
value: 4600; rpm
